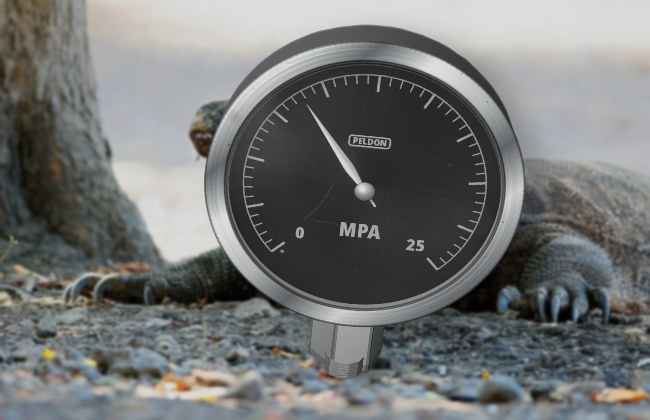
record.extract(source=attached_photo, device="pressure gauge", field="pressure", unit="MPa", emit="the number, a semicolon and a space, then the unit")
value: 9; MPa
